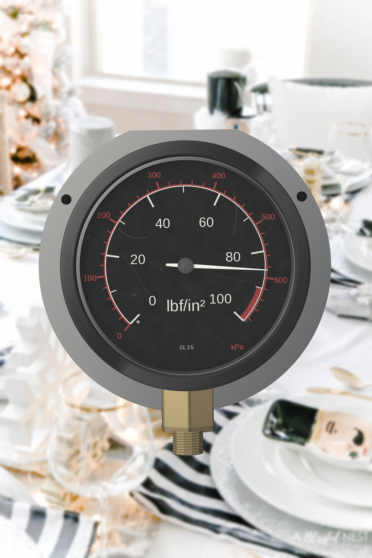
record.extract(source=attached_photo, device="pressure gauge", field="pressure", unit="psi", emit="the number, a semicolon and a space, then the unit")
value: 85; psi
